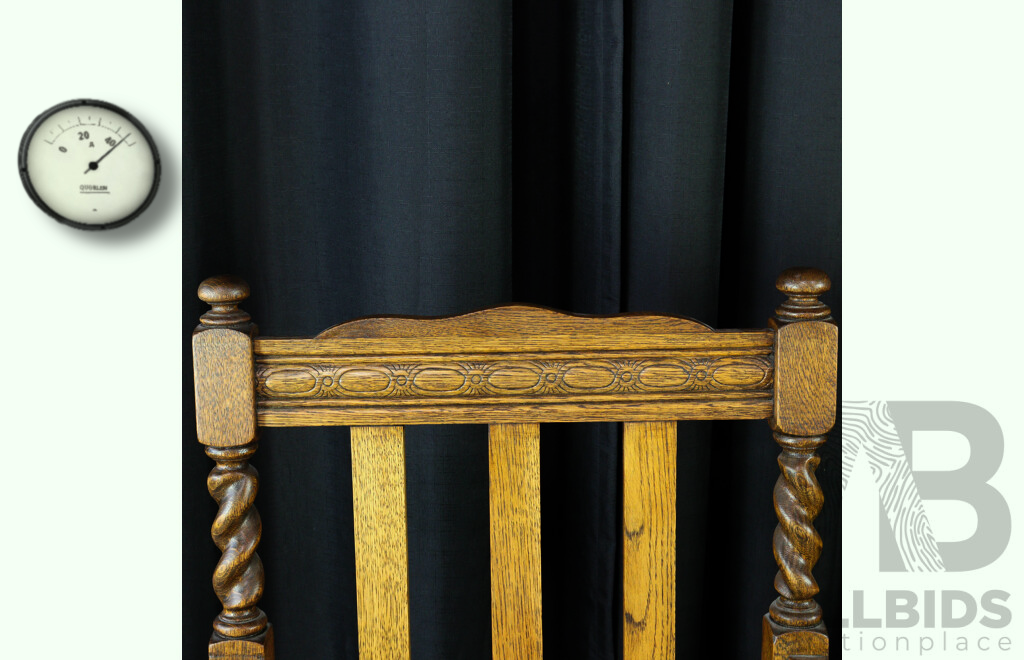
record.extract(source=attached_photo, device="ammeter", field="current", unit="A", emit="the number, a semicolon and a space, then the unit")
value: 45; A
